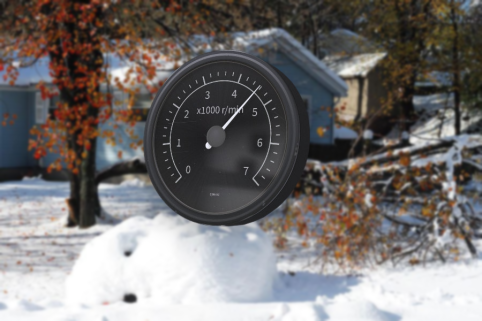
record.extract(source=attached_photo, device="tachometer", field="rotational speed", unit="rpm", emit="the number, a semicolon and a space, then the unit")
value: 4600; rpm
